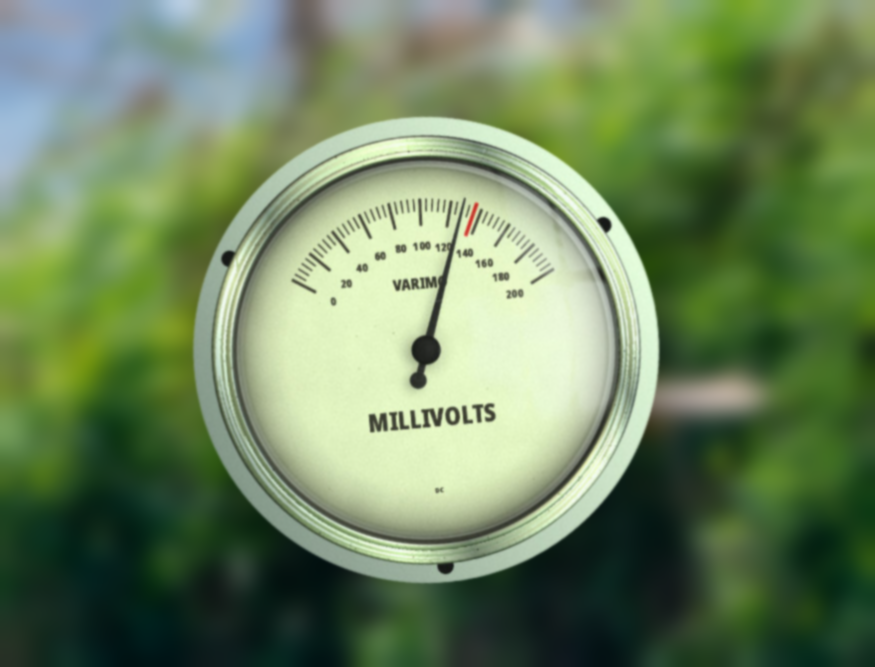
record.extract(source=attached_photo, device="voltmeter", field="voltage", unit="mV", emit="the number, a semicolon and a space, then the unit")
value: 128; mV
